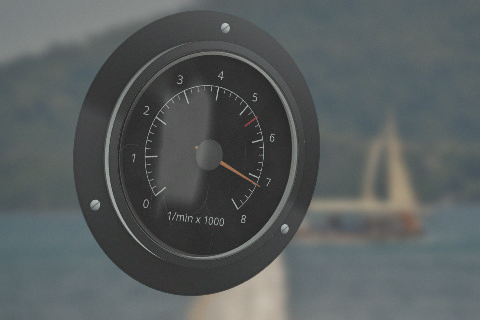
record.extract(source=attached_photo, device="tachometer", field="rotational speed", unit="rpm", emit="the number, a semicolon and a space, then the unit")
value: 7200; rpm
